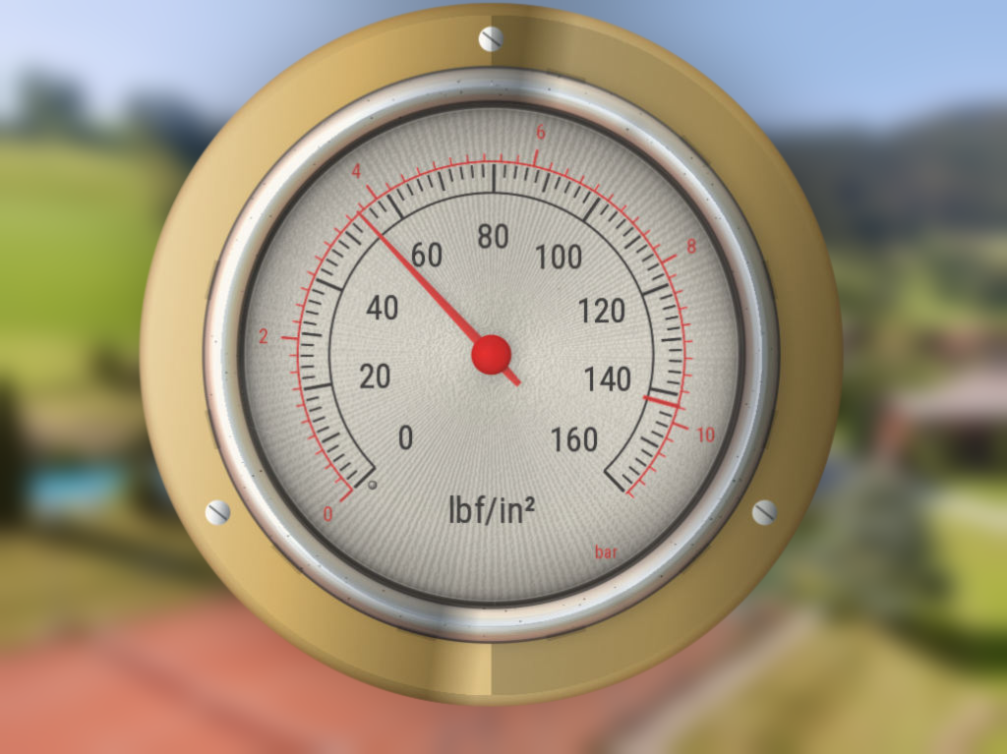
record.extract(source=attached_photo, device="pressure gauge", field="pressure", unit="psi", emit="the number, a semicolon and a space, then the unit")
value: 54; psi
